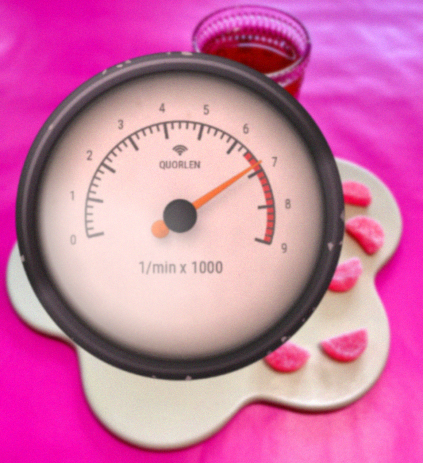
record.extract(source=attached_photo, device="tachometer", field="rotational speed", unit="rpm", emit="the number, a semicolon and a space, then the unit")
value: 6800; rpm
